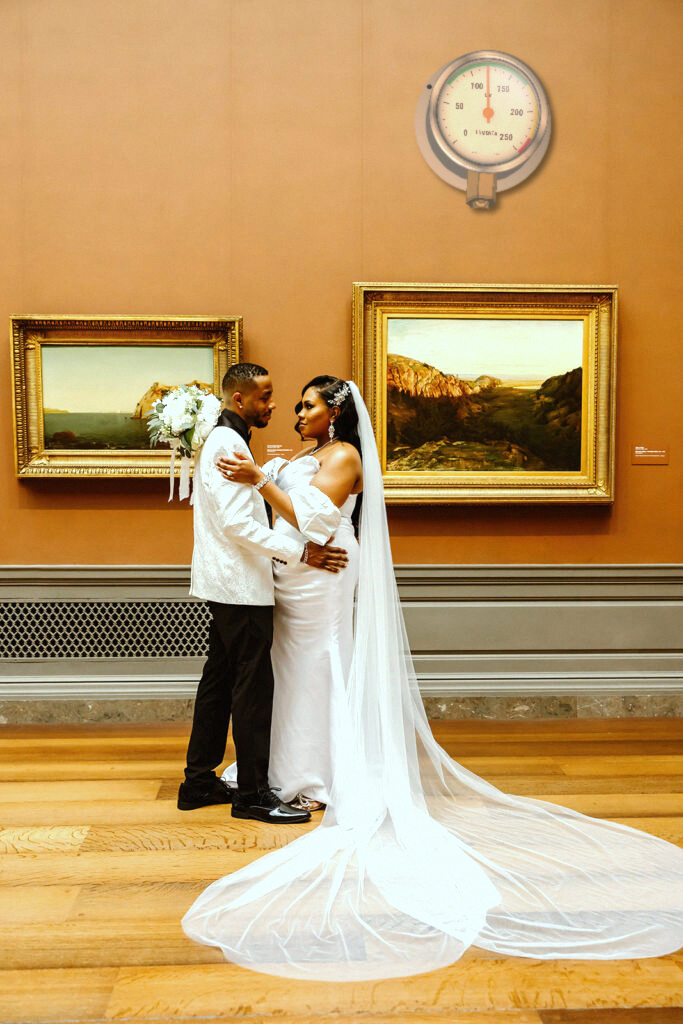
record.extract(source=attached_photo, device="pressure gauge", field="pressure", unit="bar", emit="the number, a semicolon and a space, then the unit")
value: 120; bar
